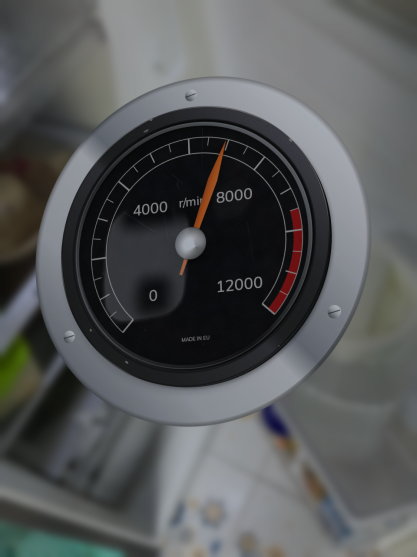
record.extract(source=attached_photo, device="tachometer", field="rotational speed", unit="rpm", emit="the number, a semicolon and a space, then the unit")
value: 7000; rpm
